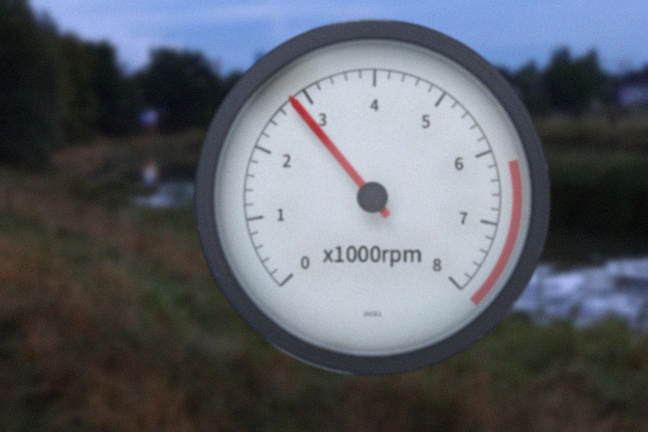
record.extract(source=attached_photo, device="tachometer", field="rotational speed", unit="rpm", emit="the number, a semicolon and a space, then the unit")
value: 2800; rpm
